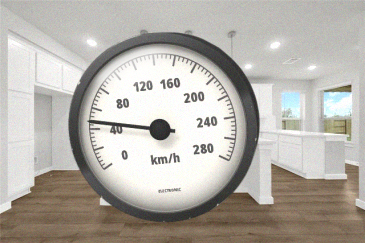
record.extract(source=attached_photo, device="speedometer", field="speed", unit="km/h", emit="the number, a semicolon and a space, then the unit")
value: 48; km/h
